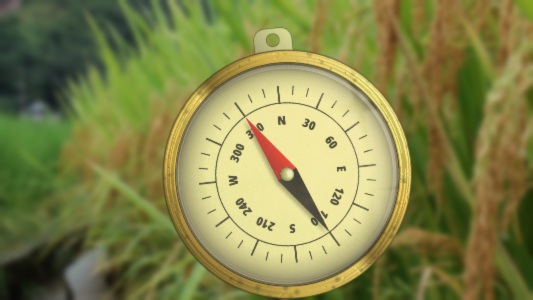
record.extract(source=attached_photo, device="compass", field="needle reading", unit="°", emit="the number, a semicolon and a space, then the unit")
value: 330; °
